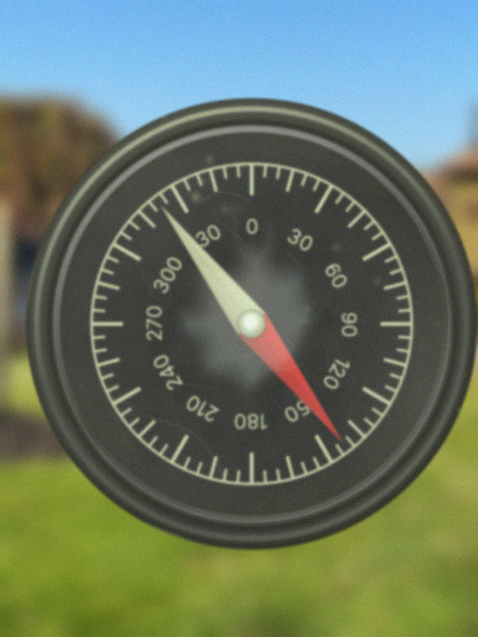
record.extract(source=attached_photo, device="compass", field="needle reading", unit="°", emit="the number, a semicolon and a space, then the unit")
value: 142.5; °
